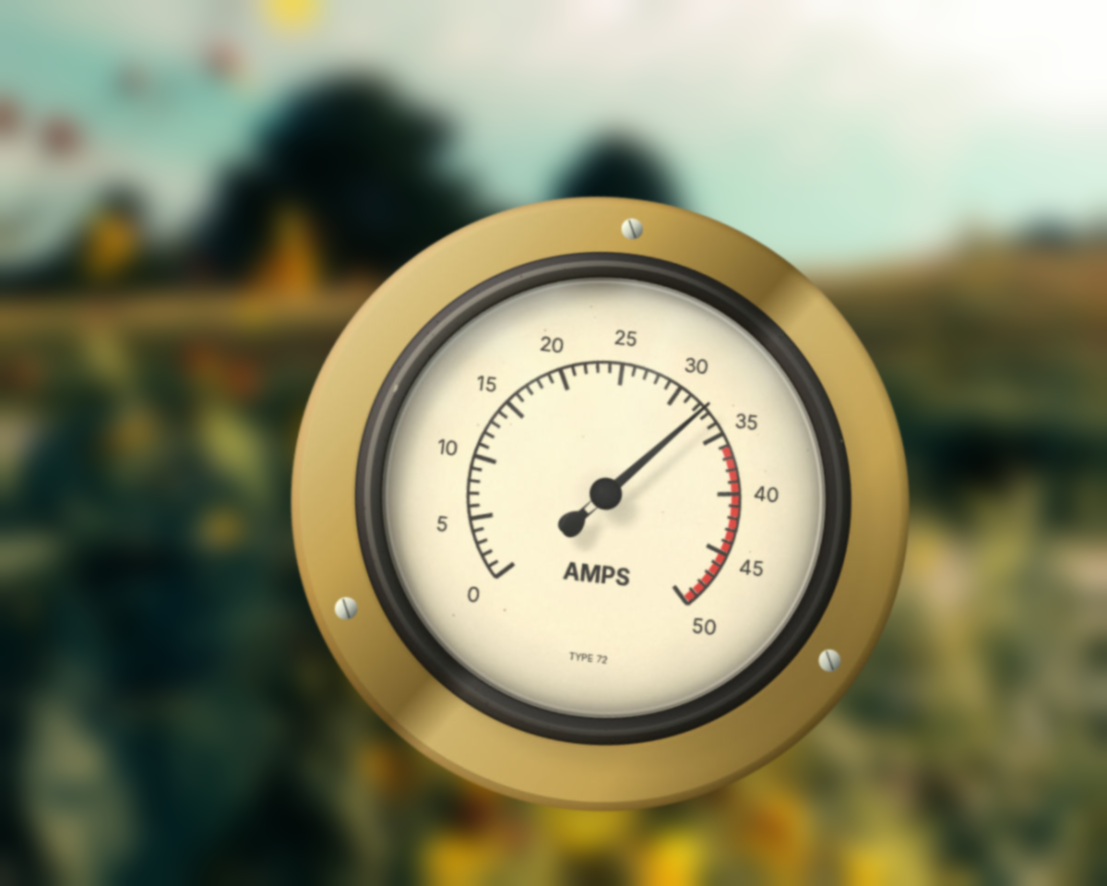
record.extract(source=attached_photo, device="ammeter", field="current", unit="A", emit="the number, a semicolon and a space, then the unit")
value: 32.5; A
